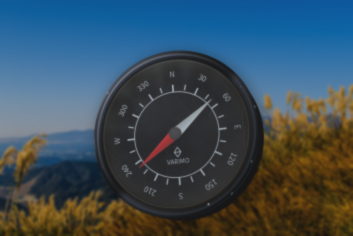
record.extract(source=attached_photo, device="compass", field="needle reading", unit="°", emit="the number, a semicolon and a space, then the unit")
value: 232.5; °
